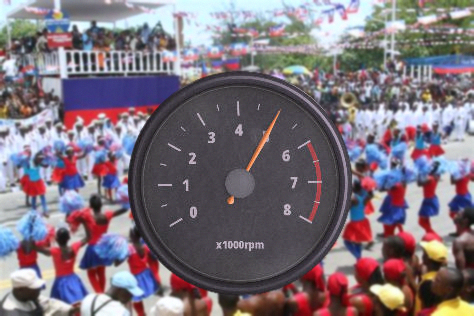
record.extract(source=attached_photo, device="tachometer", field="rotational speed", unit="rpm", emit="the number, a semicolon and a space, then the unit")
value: 5000; rpm
